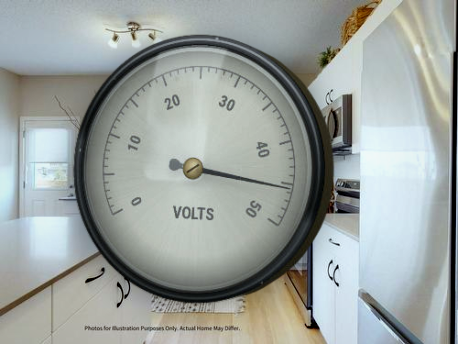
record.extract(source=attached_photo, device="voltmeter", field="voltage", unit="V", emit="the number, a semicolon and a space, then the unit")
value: 45.5; V
